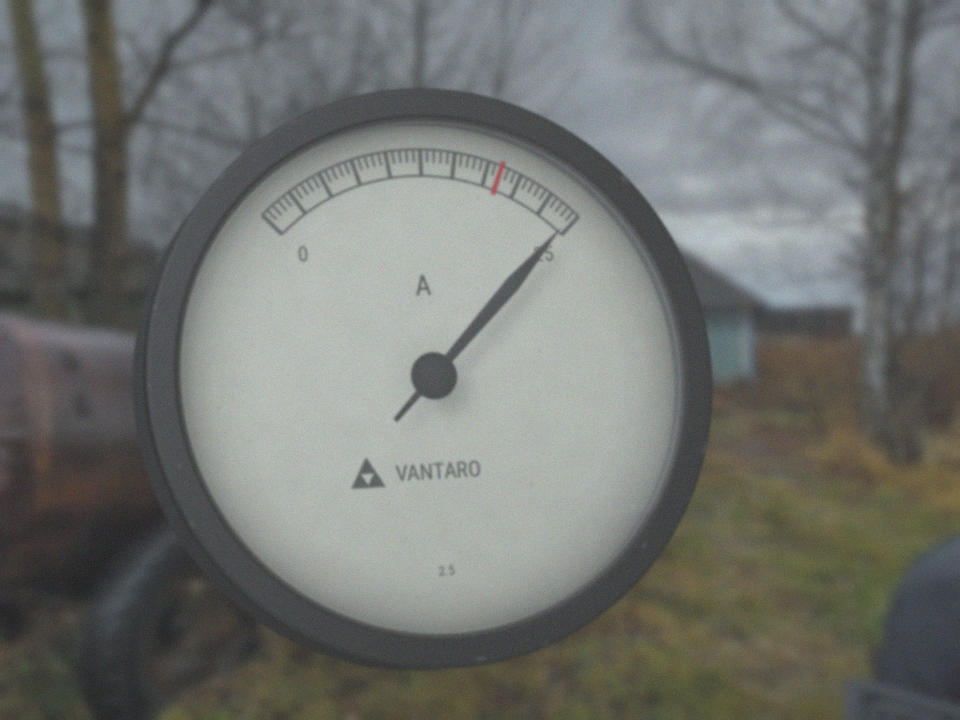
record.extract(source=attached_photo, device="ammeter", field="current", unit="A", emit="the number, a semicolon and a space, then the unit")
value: 24.5; A
